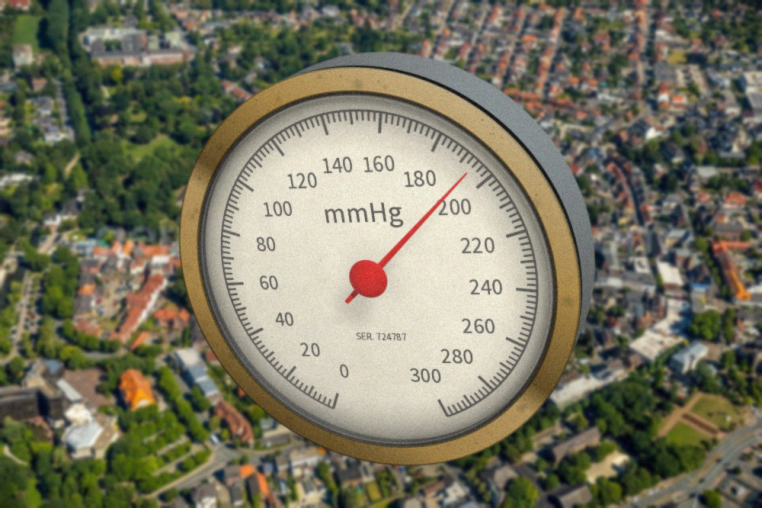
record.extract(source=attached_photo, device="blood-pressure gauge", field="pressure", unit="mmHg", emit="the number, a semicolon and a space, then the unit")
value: 194; mmHg
